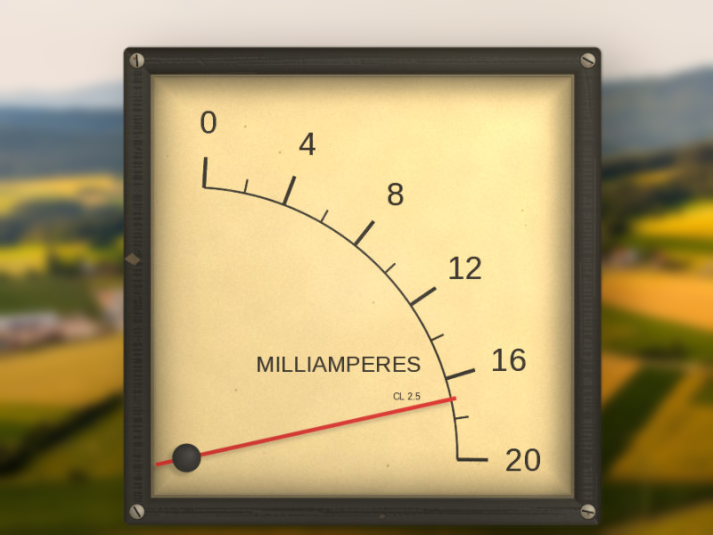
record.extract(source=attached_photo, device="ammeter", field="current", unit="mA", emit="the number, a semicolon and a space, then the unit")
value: 17; mA
